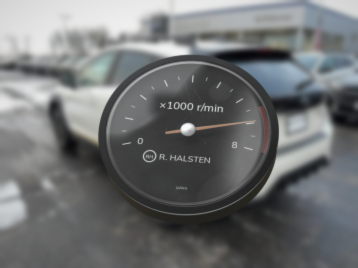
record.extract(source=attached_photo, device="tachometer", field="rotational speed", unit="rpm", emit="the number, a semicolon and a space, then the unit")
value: 7000; rpm
